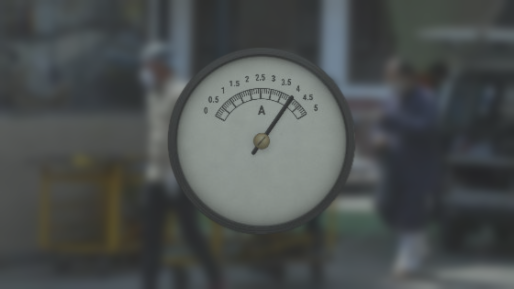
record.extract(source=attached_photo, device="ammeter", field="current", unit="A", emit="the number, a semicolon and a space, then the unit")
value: 4; A
